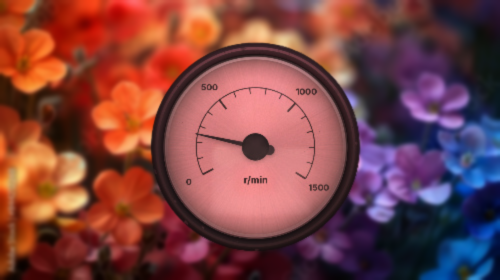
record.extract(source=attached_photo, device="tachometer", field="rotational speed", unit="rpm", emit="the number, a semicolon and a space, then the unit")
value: 250; rpm
